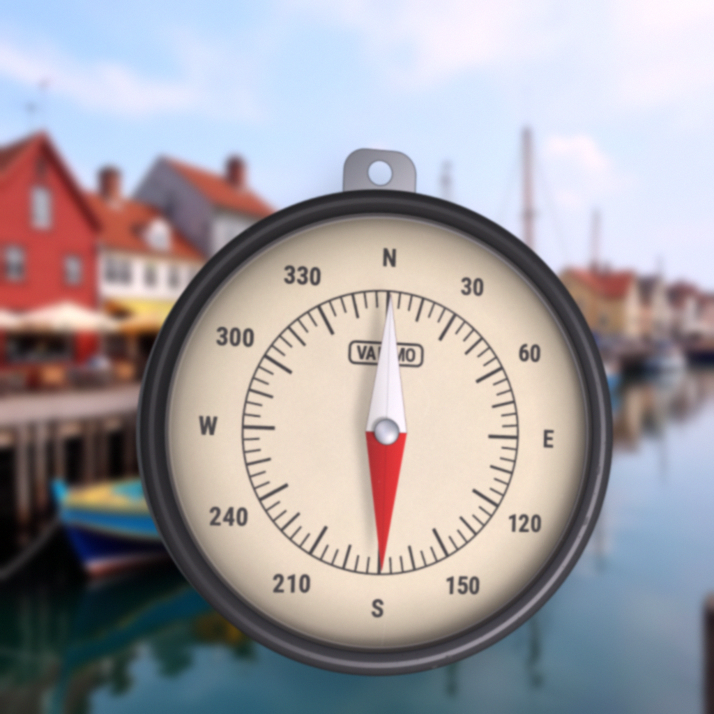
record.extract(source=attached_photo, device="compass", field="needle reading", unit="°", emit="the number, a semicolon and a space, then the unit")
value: 180; °
